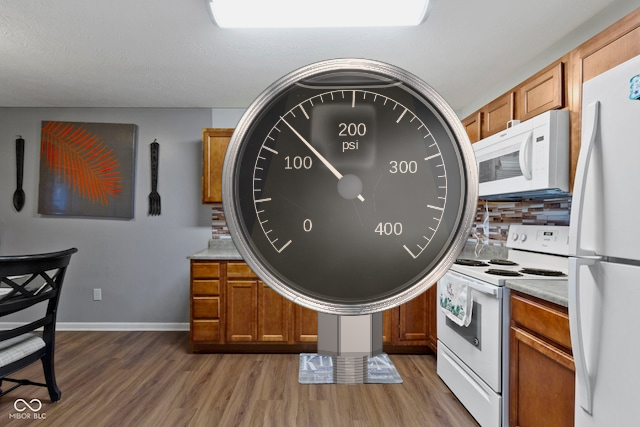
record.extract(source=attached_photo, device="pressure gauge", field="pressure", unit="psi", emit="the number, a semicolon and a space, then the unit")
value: 130; psi
